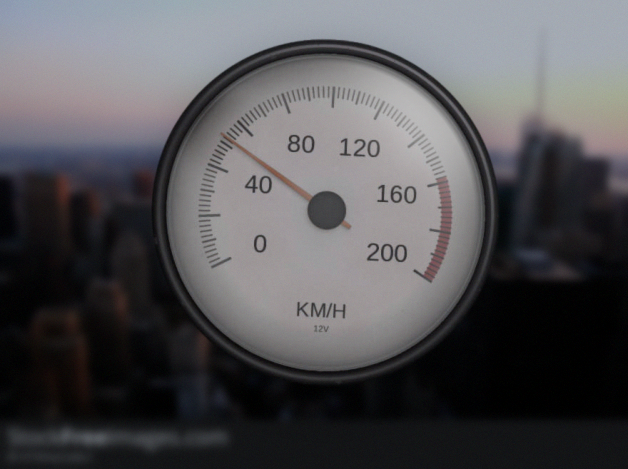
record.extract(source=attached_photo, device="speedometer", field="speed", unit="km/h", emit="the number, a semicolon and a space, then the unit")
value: 52; km/h
